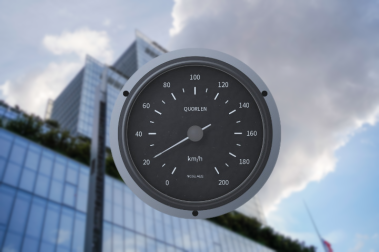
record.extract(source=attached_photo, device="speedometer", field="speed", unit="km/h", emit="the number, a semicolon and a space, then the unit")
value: 20; km/h
